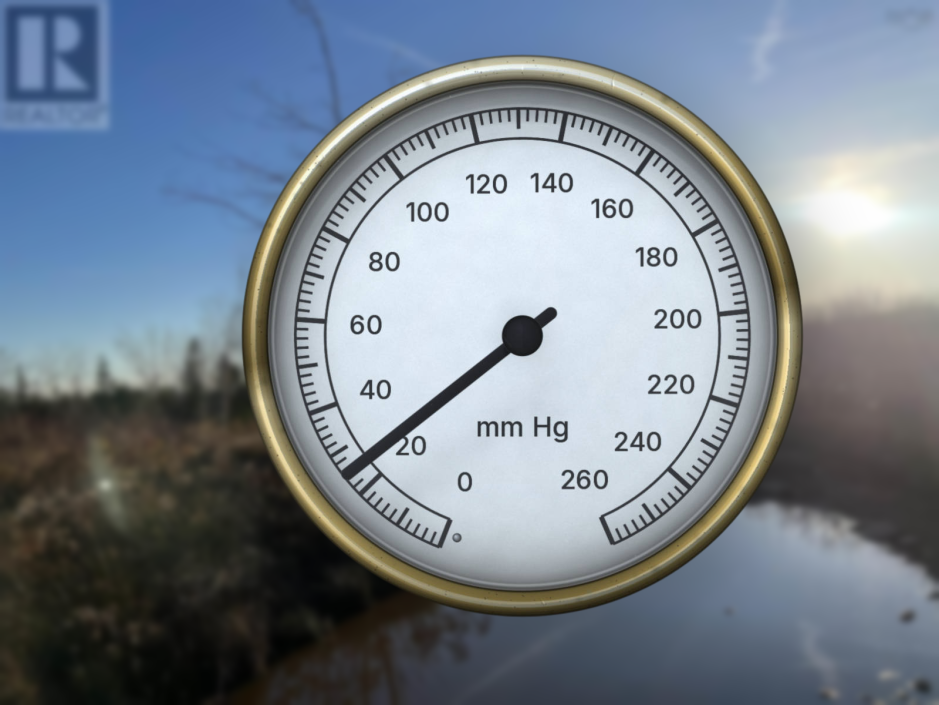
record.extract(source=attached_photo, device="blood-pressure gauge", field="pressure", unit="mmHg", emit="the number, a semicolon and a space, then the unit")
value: 25; mmHg
